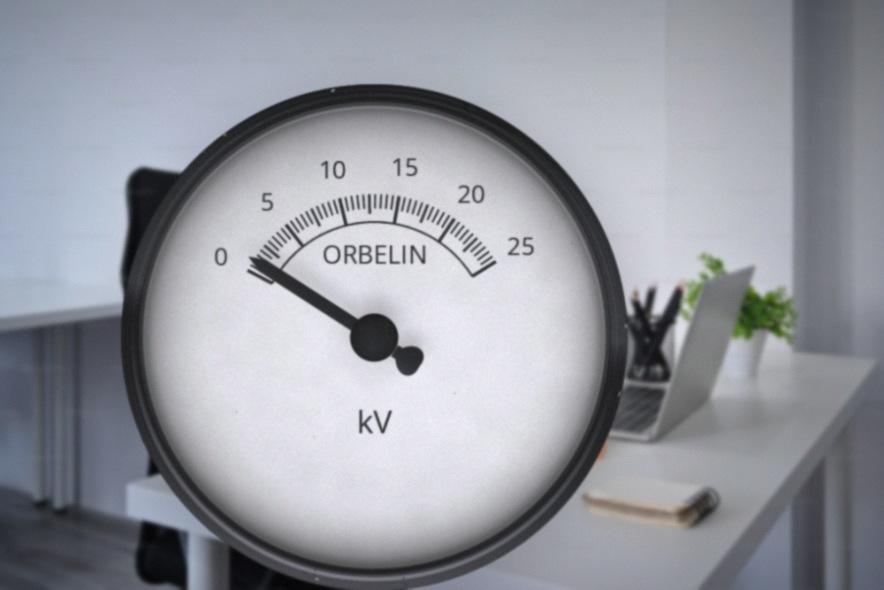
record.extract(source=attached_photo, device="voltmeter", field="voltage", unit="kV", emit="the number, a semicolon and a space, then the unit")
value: 1; kV
